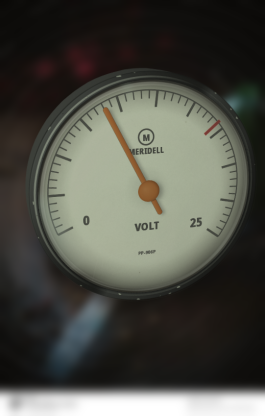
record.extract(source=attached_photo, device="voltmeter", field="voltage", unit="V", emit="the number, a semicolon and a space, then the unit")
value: 9; V
